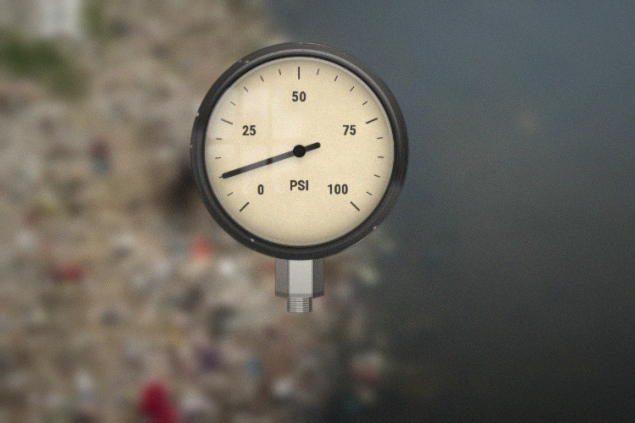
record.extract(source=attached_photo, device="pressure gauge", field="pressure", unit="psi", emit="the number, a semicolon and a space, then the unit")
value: 10; psi
